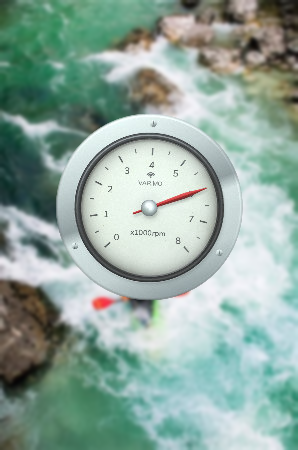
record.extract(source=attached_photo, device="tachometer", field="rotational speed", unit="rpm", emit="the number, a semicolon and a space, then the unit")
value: 6000; rpm
